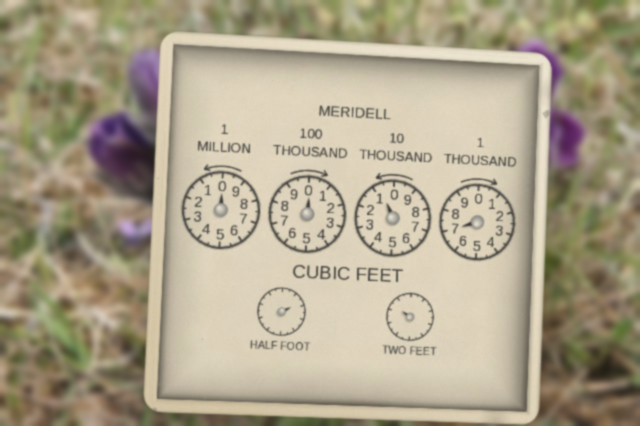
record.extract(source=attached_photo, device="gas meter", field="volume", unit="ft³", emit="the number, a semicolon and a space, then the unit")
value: 700; ft³
